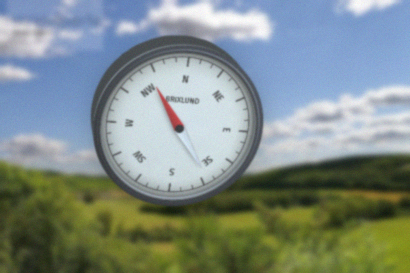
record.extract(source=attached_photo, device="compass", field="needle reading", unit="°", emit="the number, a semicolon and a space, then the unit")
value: 325; °
